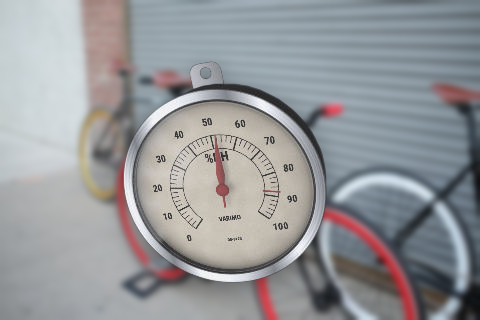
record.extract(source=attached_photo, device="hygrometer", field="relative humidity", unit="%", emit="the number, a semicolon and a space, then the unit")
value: 52; %
